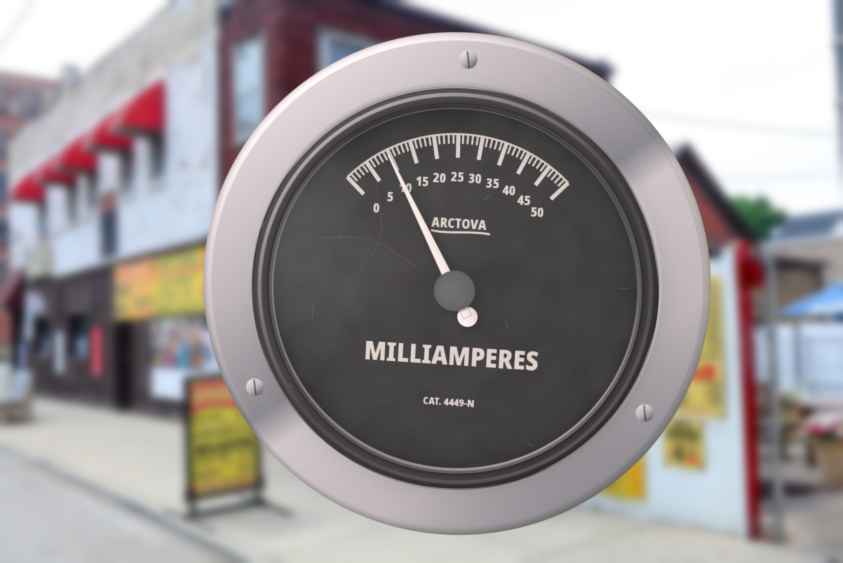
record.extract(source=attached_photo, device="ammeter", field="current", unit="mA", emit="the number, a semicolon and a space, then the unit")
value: 10; mA
